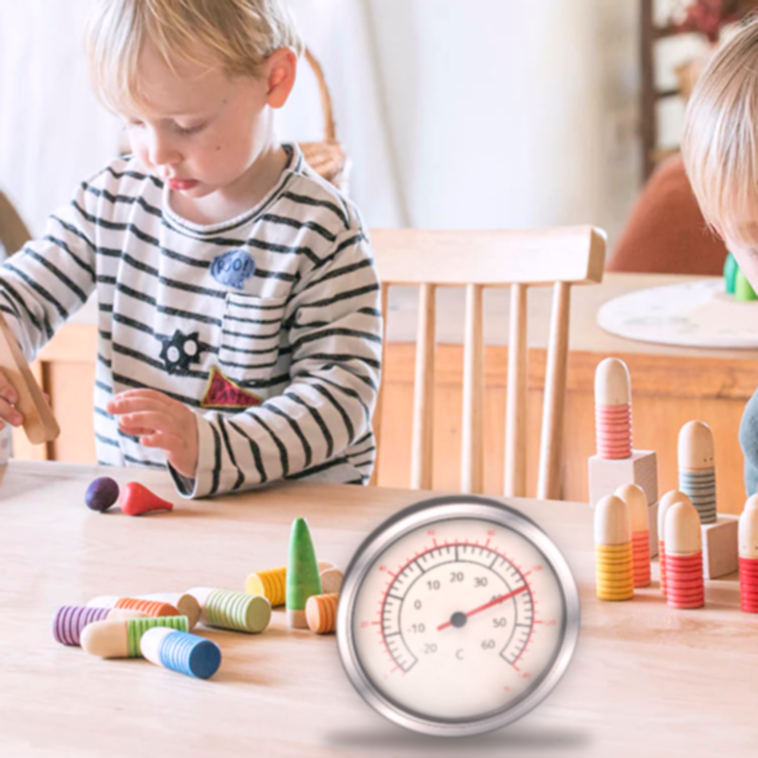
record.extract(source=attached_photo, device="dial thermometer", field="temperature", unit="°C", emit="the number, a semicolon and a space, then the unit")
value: 40; °C
